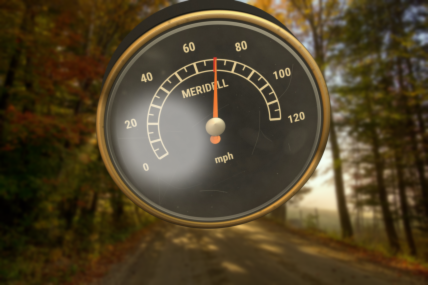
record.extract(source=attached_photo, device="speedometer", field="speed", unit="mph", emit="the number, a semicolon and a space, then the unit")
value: 70; mph
